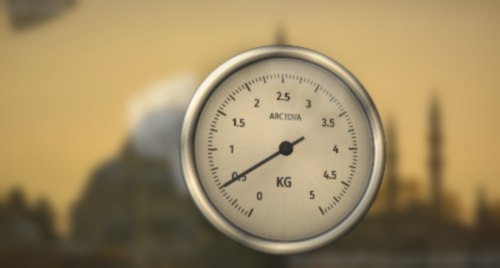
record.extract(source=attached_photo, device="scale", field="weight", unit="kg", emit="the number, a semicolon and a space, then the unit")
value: 0.5; kg
